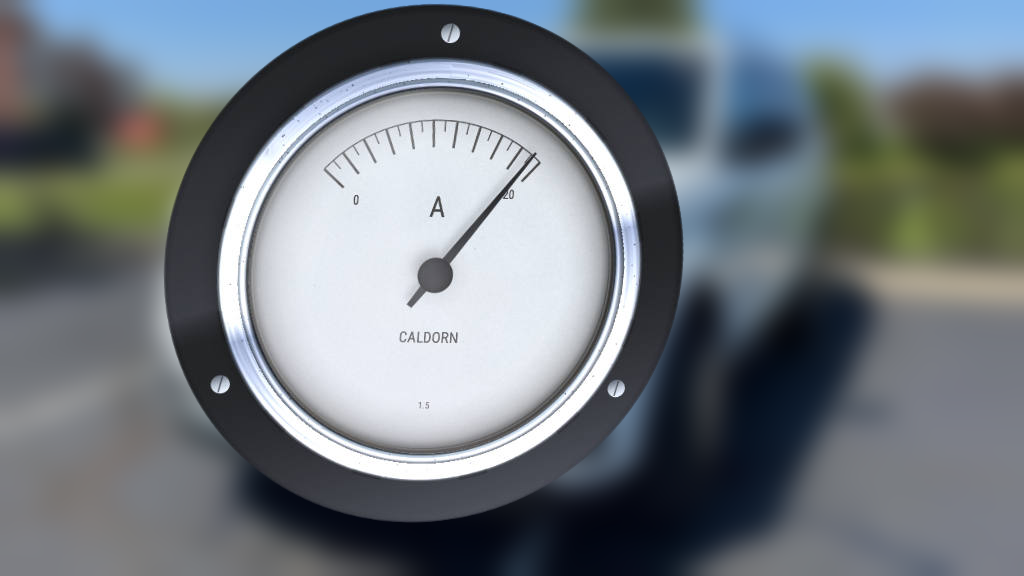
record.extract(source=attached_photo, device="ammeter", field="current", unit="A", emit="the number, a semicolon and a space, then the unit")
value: 19; A
